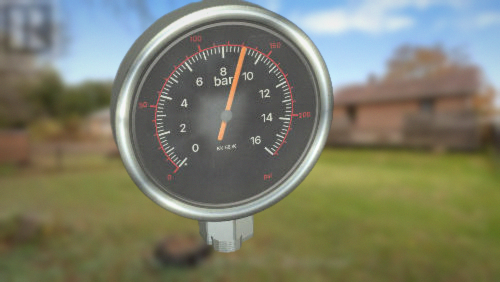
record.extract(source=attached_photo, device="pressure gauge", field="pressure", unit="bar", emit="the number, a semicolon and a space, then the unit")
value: 9; bar
